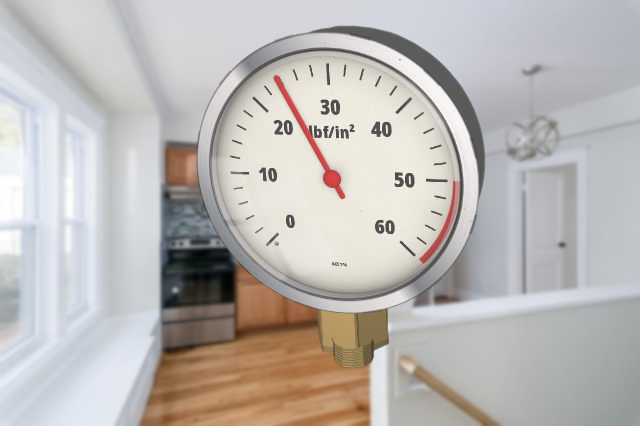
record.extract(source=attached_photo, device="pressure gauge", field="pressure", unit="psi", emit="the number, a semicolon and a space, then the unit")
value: 24; psi
